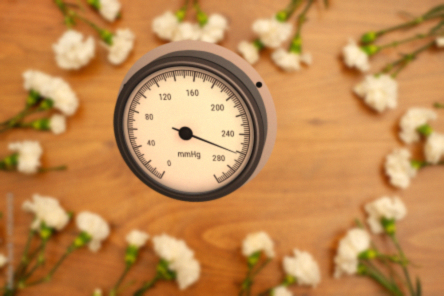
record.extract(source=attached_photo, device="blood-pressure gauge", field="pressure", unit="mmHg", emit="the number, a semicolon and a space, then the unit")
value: 260; mmHg
